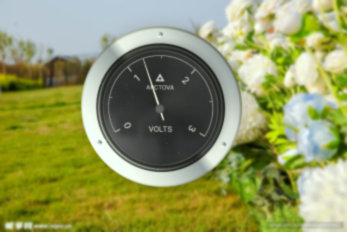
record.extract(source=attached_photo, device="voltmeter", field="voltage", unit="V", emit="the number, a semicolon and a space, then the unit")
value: 1.25; V
